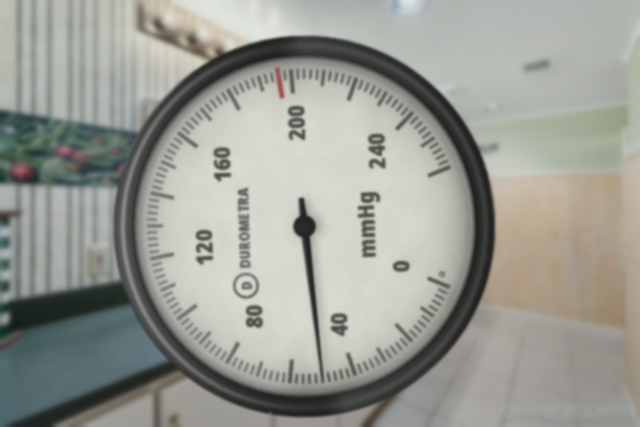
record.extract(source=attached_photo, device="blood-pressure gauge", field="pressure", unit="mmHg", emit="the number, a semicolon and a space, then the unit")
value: 50; mmHg
